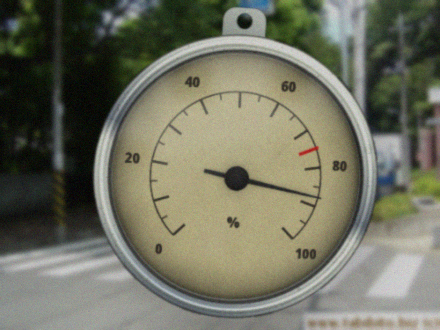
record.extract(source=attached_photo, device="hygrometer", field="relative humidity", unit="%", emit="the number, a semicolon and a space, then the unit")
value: 87.5; %
